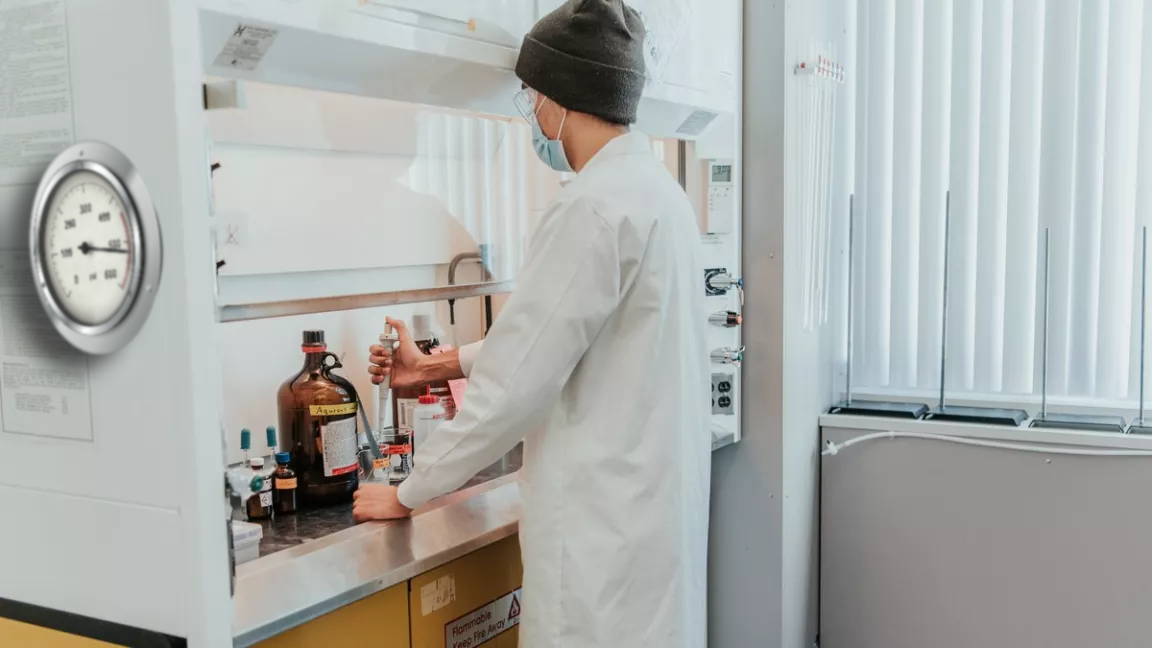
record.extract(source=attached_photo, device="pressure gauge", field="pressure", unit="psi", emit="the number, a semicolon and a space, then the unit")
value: 520; psi
